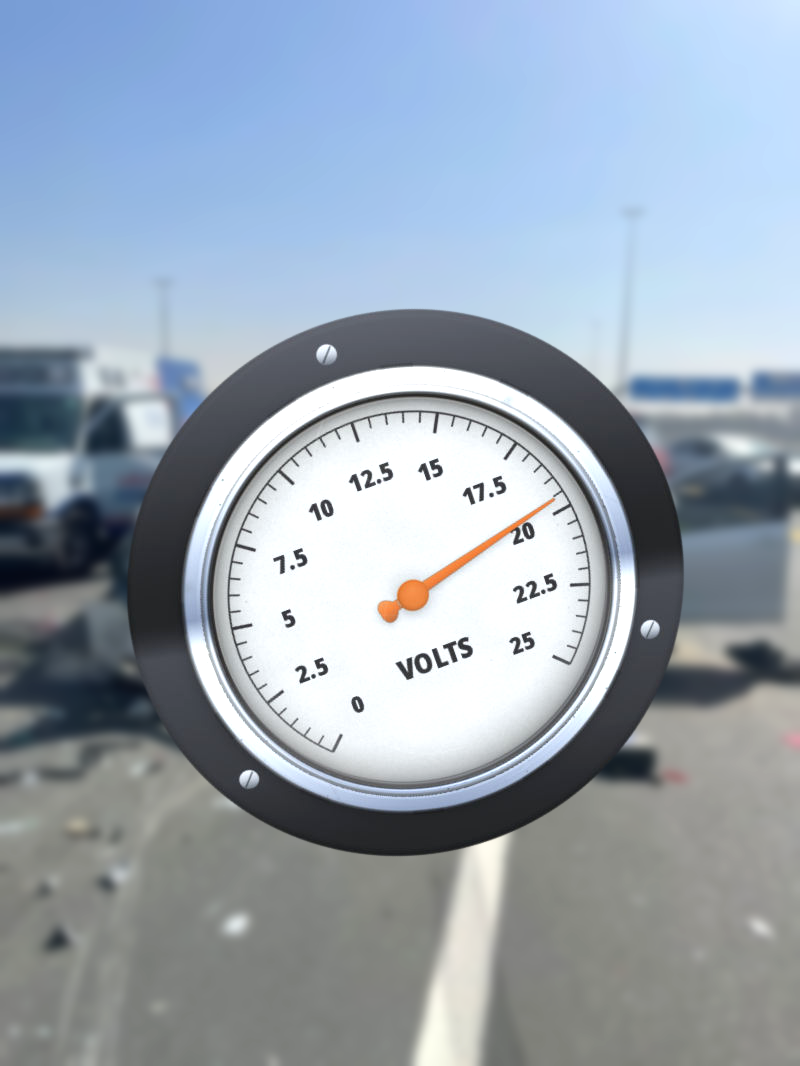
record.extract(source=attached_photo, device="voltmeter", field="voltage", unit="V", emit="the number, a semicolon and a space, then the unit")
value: 19.5; V
